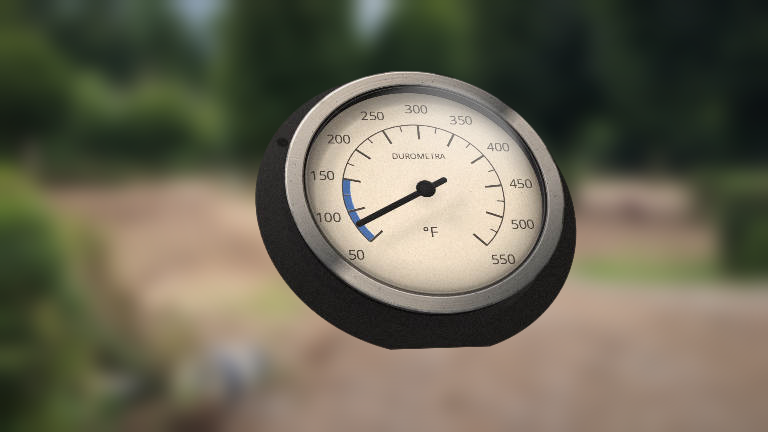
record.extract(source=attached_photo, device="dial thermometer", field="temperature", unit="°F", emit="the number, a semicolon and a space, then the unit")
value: 75; °F
